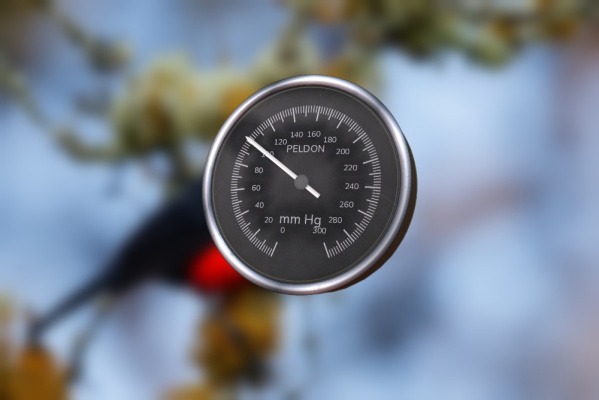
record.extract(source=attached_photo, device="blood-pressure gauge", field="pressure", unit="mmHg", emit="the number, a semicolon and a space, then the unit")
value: 100; mmHg
